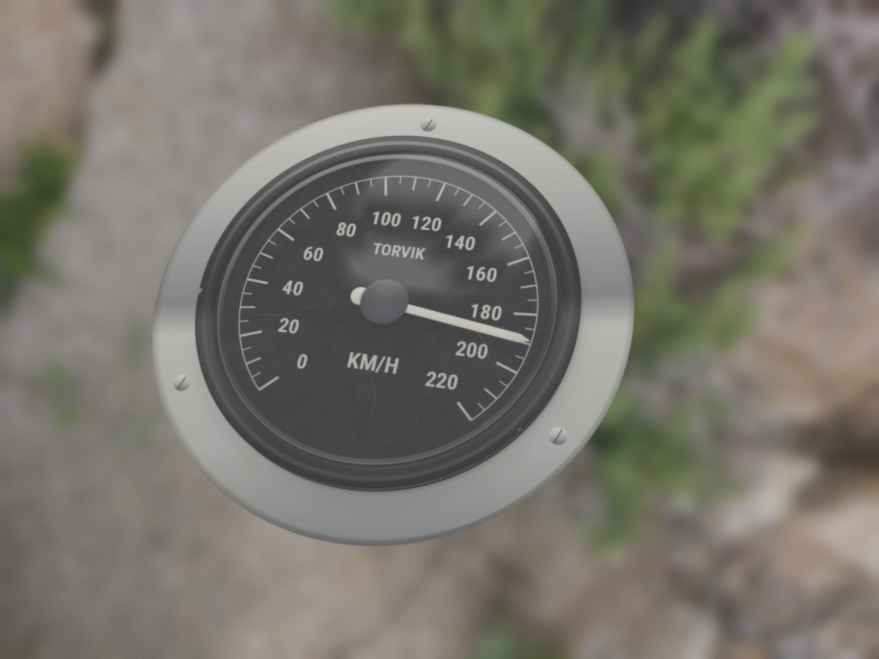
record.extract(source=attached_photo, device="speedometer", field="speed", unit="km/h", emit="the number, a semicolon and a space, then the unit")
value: 190; km/h
